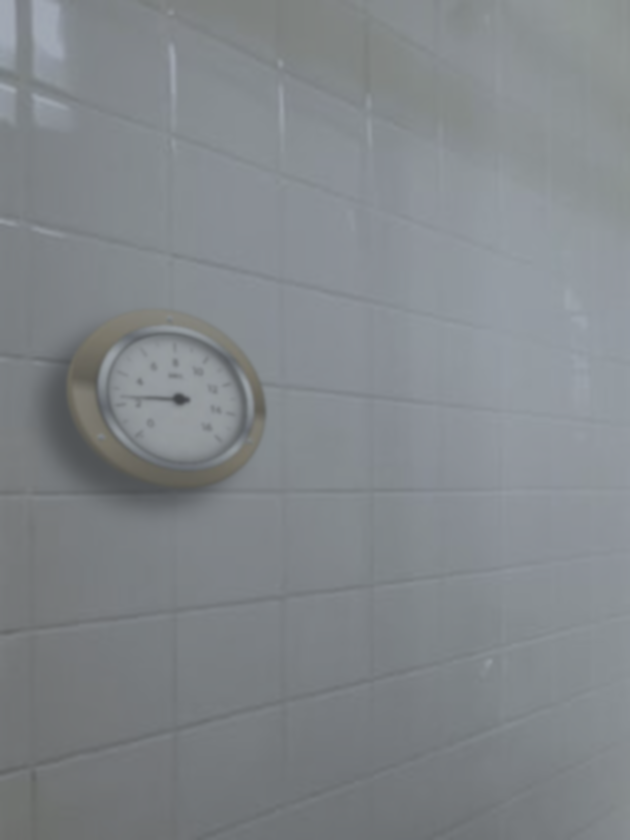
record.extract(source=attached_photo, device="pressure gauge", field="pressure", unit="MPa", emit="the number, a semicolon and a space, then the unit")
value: 2.5; MPa
